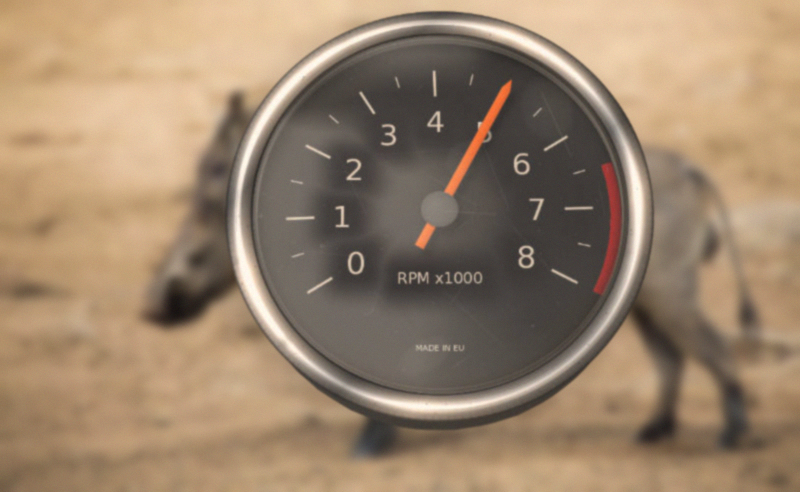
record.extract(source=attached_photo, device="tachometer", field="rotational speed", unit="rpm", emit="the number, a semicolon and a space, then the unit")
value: 5000; rpm
